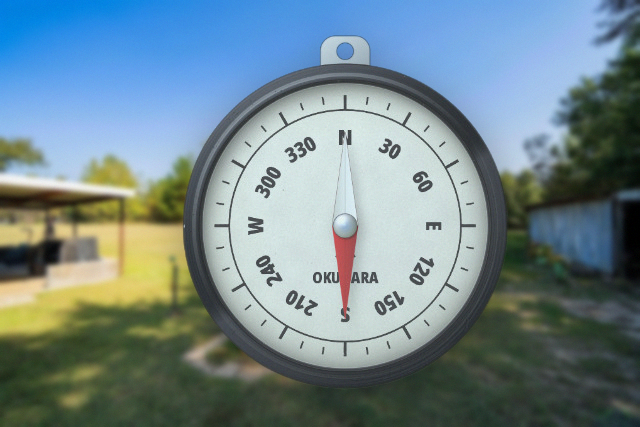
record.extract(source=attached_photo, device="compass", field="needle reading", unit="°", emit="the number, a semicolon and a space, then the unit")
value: 180; °
